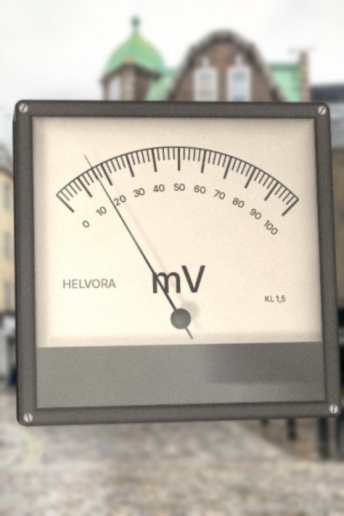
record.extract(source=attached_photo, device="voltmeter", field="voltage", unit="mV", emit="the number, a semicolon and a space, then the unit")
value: 16; mV
